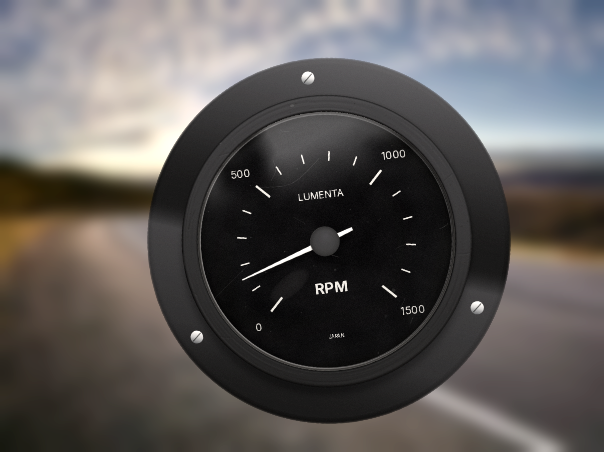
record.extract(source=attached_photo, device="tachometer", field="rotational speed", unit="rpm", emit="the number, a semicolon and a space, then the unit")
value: 150; rpm
